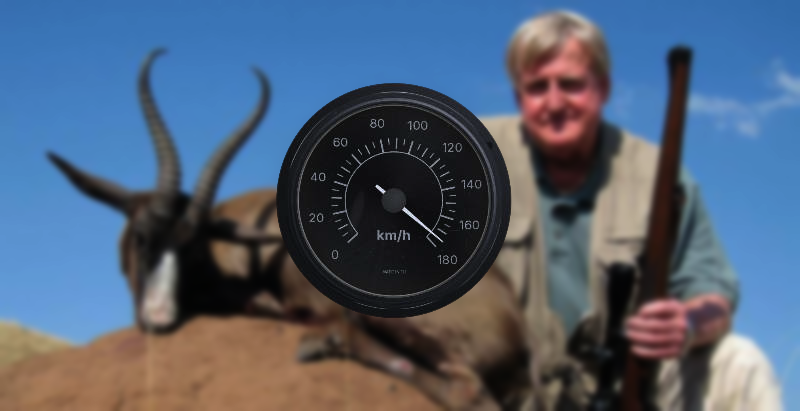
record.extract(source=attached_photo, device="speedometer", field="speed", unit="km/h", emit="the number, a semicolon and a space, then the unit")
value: 175; km/h
